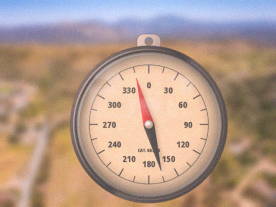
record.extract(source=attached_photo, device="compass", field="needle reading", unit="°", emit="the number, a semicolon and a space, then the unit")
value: 345; °
